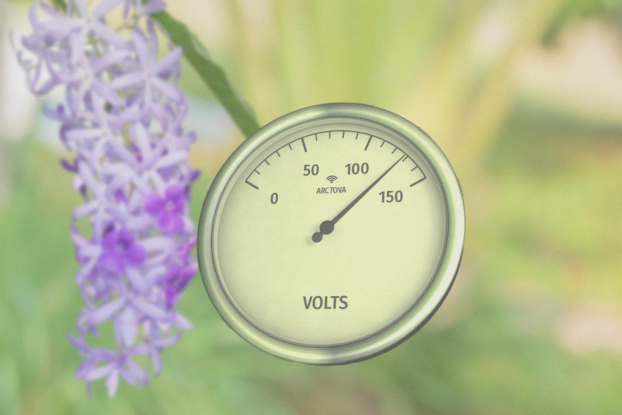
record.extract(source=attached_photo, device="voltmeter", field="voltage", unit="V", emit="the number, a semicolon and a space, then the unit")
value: 130; V
